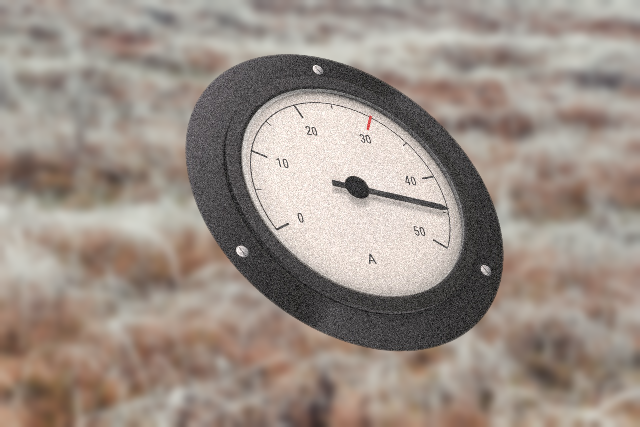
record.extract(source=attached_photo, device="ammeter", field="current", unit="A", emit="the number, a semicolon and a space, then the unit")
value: 45; A
